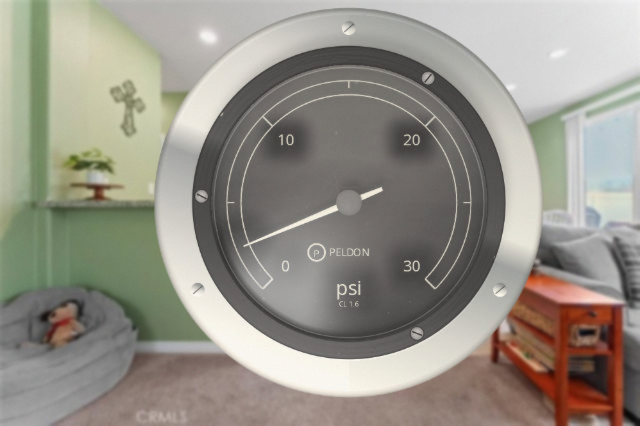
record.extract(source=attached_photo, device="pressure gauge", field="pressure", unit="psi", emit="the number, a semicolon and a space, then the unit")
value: 2.5; psi
